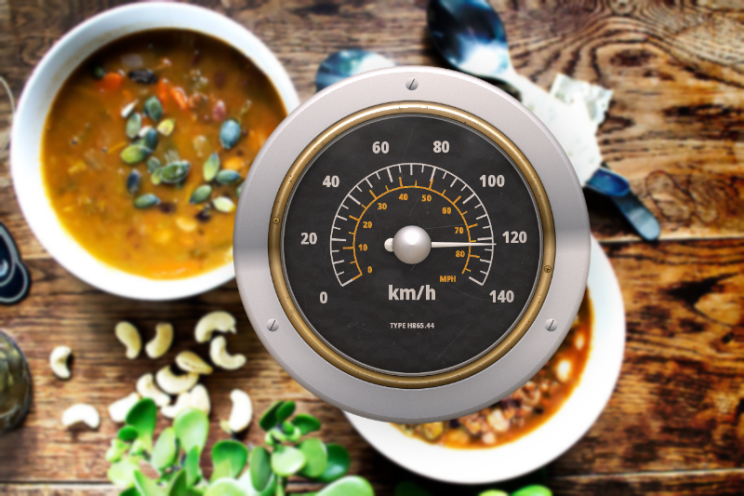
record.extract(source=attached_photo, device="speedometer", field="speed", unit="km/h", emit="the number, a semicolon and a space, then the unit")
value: 122.5; km/h
